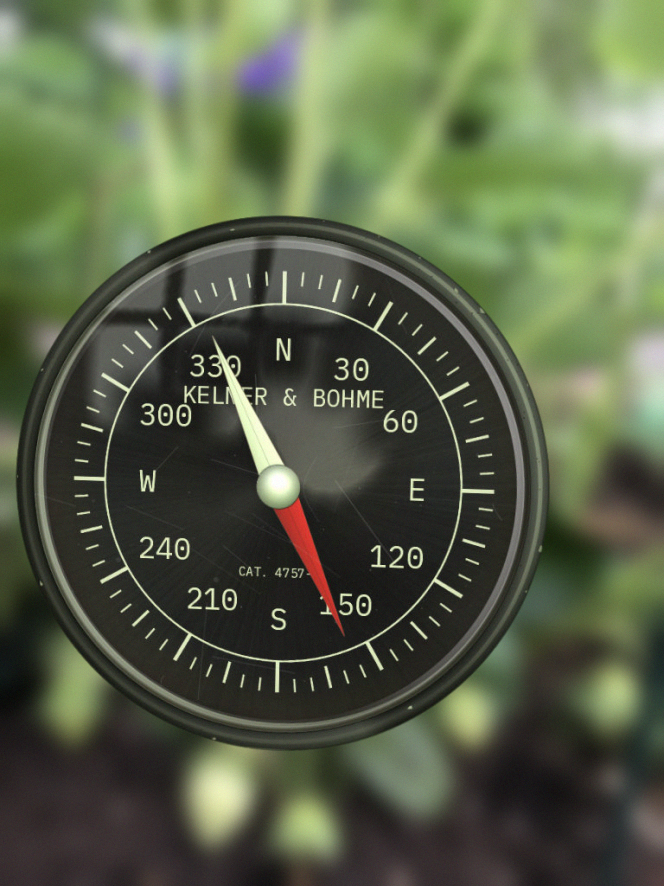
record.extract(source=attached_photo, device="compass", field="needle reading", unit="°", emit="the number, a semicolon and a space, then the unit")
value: 155; °
